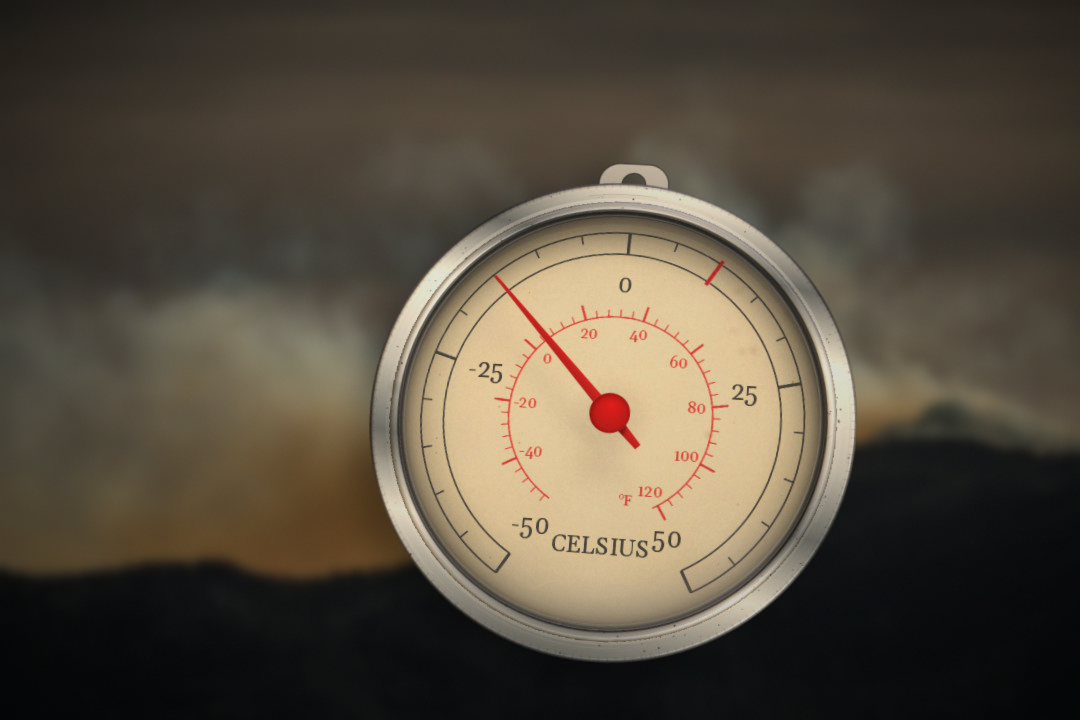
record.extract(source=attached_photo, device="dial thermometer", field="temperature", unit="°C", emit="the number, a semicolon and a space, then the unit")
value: -15; °C
